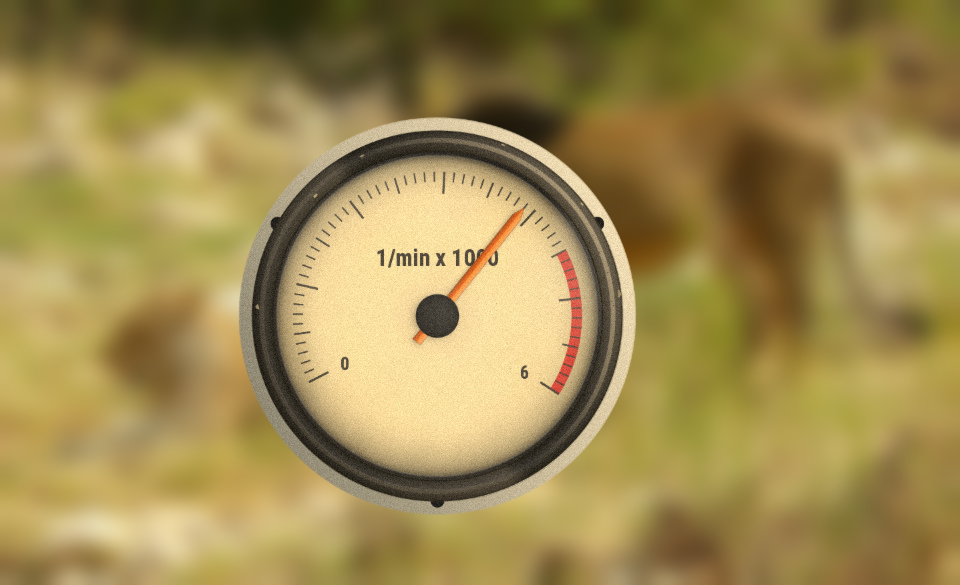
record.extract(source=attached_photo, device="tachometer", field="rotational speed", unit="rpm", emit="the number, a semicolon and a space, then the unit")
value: 3900; rpm
